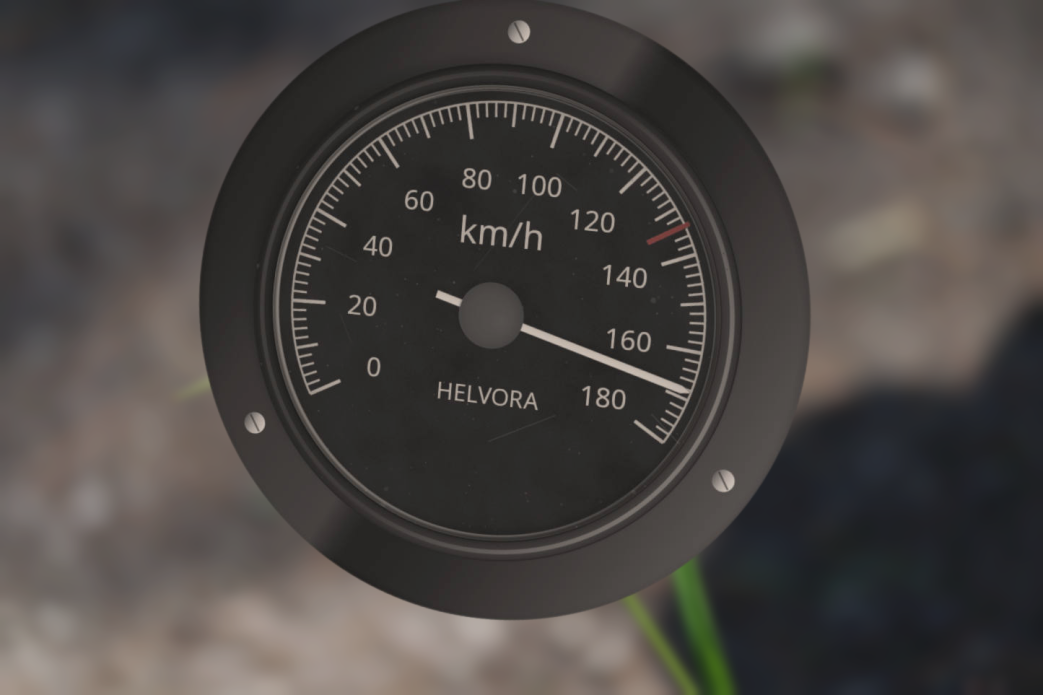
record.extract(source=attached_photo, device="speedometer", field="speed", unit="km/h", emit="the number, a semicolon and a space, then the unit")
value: 168; km/h
